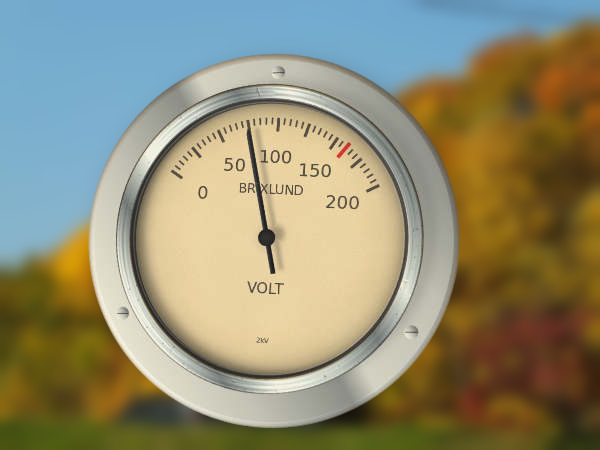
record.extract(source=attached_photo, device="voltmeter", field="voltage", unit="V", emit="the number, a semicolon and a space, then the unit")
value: 75; V
